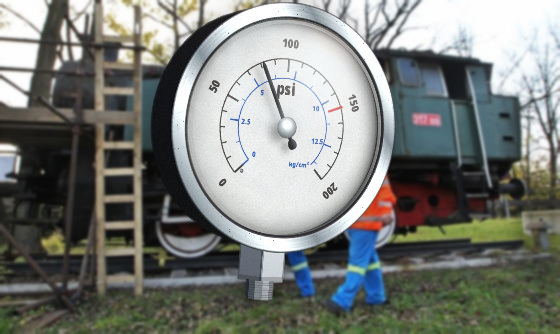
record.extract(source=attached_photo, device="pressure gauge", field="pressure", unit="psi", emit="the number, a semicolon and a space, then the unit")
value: 80; psi
